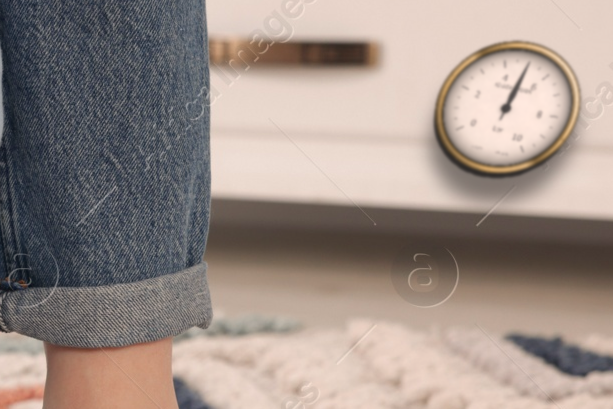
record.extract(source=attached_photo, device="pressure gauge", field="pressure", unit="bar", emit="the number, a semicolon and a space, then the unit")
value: 5; bar
